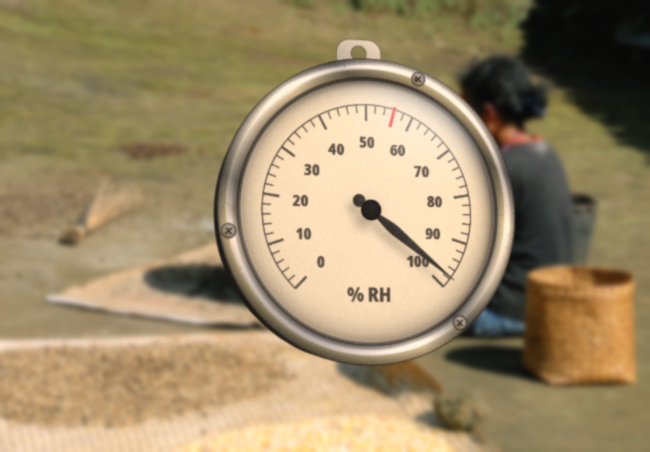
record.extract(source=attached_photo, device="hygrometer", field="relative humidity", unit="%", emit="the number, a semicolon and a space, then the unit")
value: 98; %
